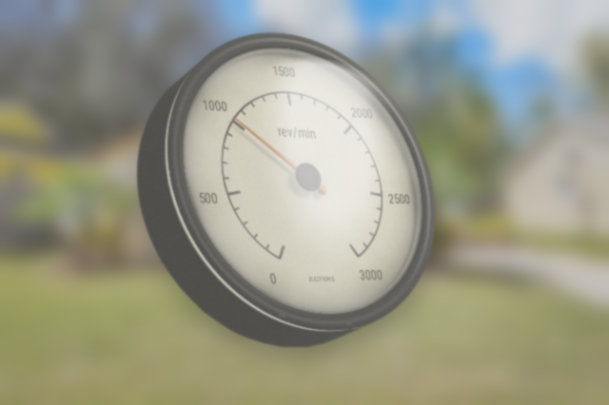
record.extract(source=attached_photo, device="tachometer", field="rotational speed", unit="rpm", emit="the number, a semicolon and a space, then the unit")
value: 1000; rpm
